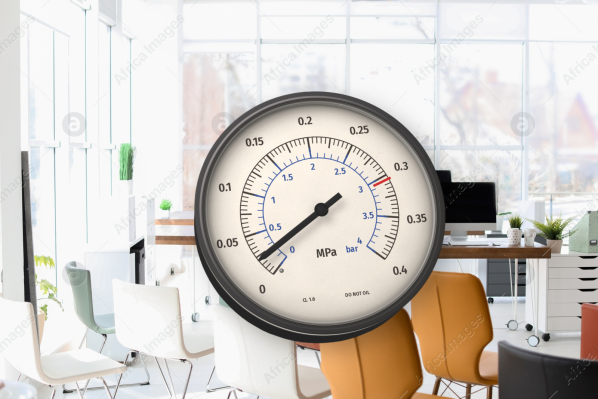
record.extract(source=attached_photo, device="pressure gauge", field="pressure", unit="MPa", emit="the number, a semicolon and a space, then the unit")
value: 0.02; MPa
